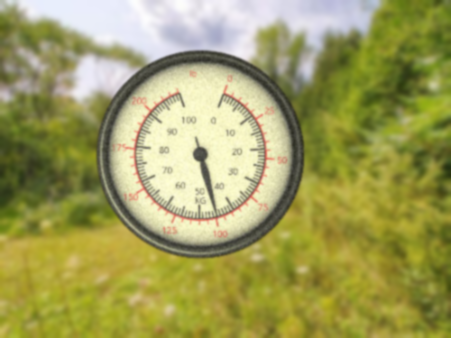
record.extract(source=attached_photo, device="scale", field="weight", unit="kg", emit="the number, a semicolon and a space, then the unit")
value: 45; kg
